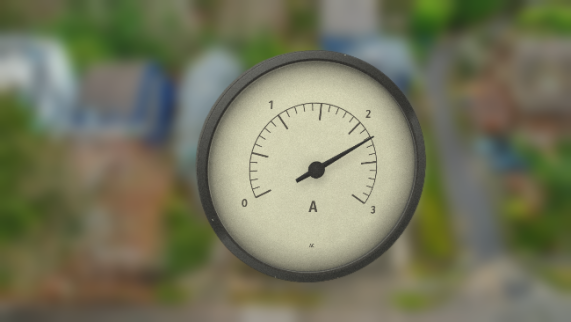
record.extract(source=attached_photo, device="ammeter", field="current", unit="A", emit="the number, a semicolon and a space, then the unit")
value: 2.2; A
